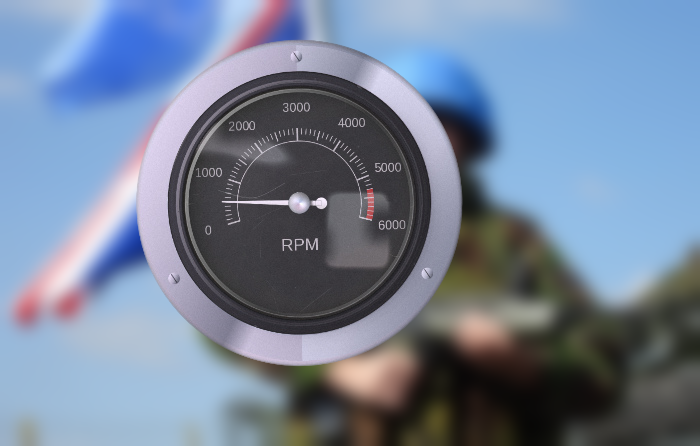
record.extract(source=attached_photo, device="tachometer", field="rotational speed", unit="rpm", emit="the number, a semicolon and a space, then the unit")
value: 500; rpm
